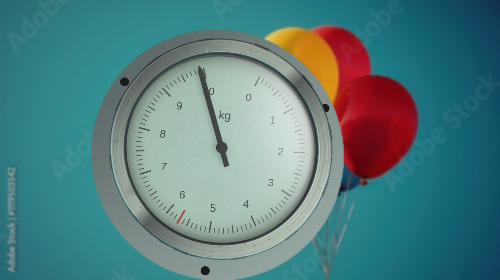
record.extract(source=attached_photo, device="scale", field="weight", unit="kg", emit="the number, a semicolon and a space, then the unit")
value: 9.9; kg
